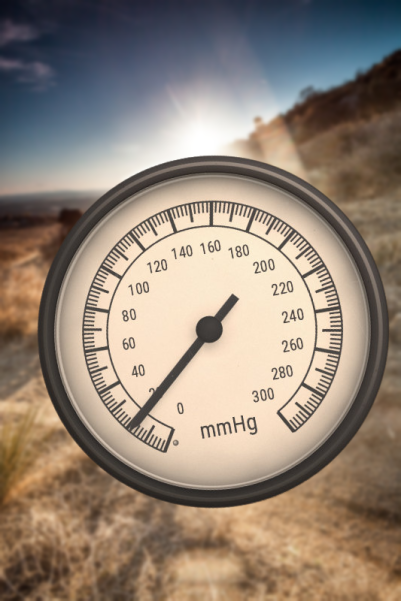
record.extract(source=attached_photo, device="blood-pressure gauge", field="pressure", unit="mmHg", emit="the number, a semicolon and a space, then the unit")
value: 18; mmHg
